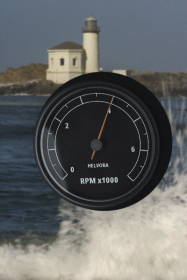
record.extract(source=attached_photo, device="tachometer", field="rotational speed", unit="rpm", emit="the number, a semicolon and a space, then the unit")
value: 4000; rpm
